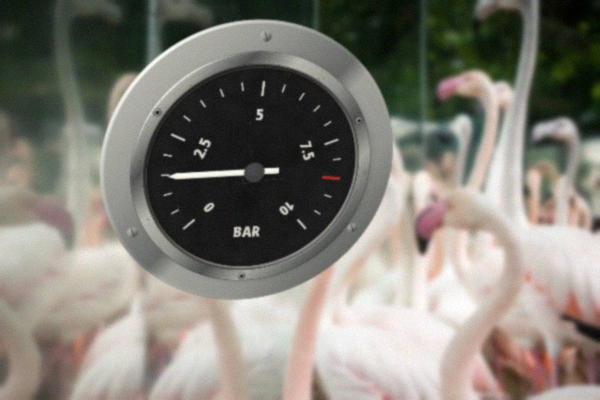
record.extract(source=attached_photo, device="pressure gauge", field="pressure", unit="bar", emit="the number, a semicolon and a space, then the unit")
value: 1.5; bar
